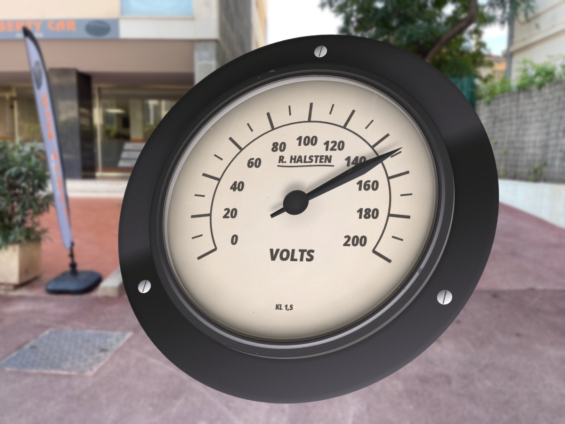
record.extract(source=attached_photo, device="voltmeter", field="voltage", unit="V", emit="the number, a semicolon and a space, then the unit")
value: 150; V
